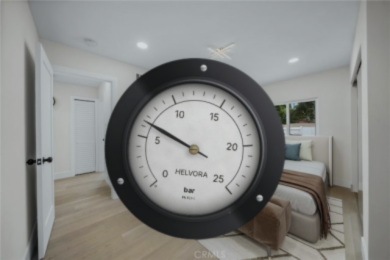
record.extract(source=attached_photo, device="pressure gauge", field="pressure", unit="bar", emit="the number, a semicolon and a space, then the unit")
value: 6.5; bar
